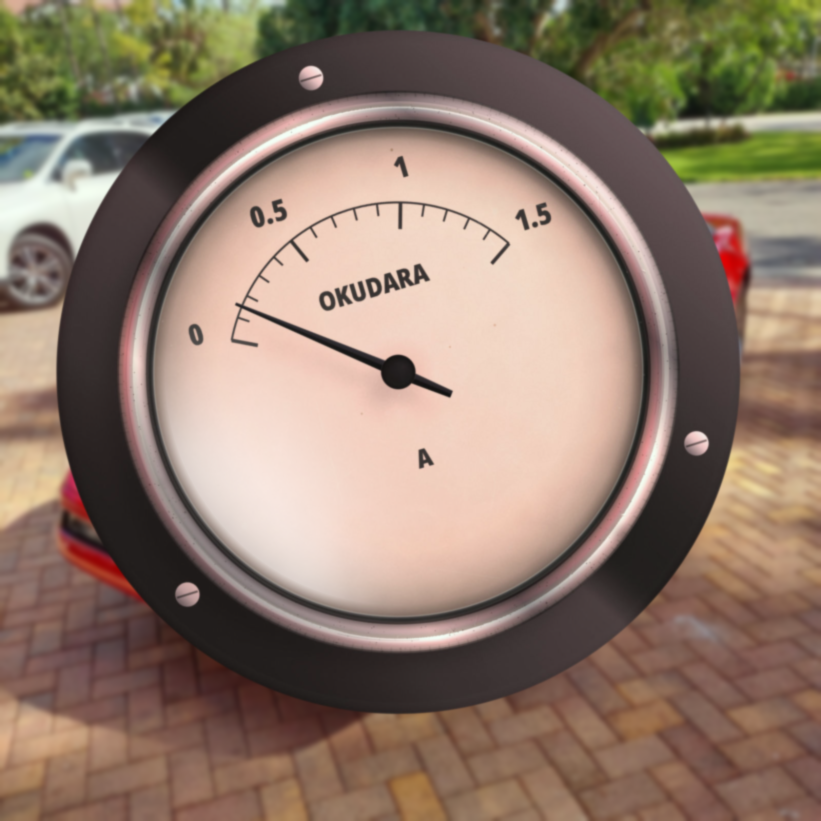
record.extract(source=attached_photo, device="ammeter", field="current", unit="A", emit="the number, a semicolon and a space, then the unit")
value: 0.15; A
